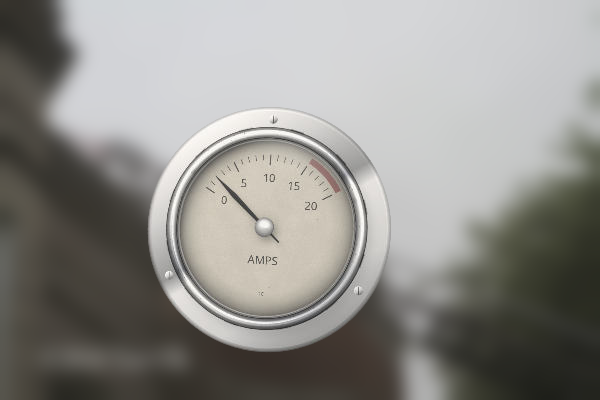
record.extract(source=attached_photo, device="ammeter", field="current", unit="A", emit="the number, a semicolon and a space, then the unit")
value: 2; A
